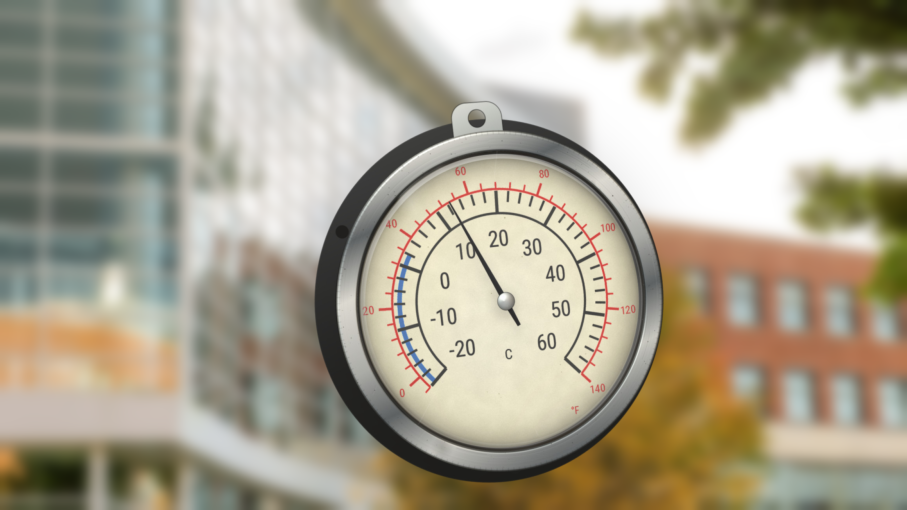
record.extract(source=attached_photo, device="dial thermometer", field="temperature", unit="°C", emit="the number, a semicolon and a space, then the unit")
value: 12; °C
